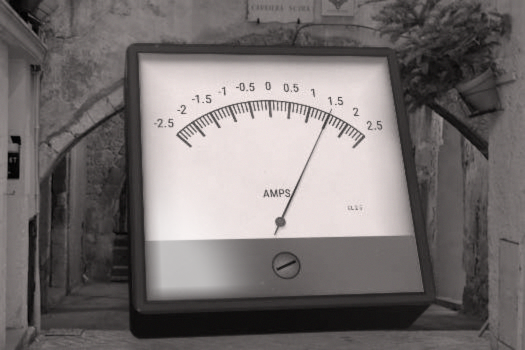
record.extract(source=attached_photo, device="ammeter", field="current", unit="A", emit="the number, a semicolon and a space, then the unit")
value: 1.5; A
